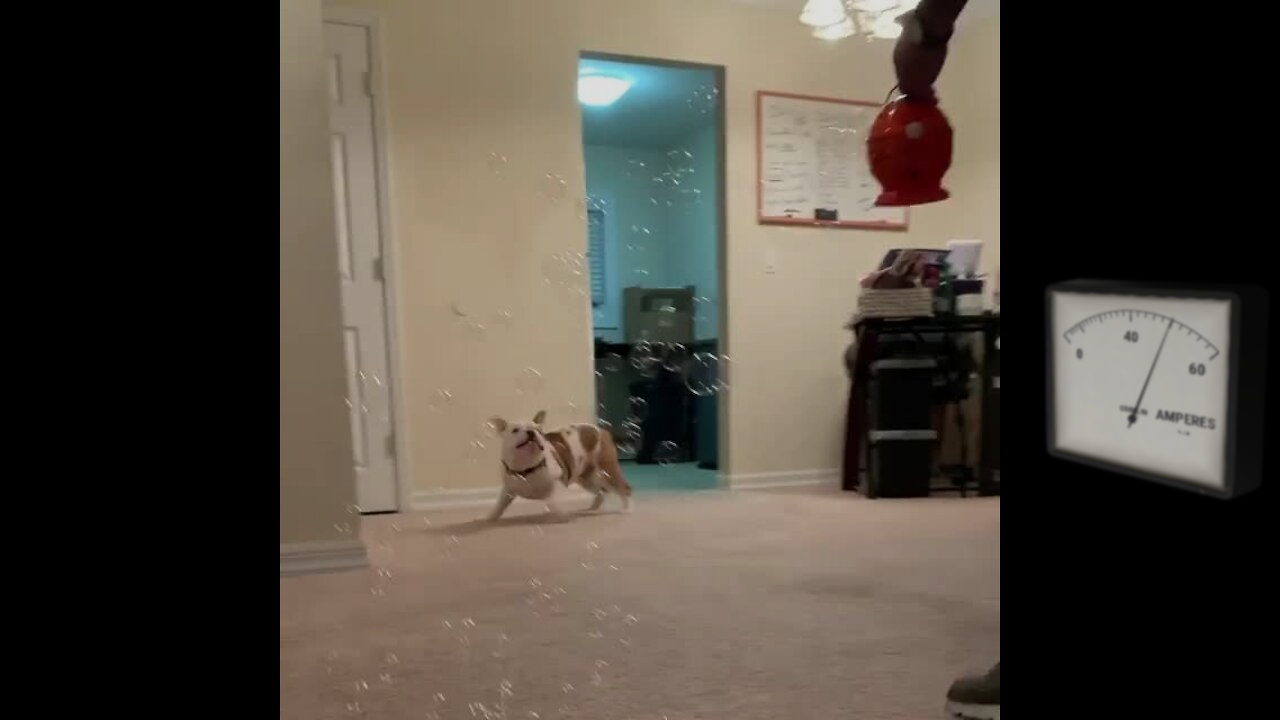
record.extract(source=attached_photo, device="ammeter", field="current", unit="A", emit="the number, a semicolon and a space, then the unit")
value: 50; A
